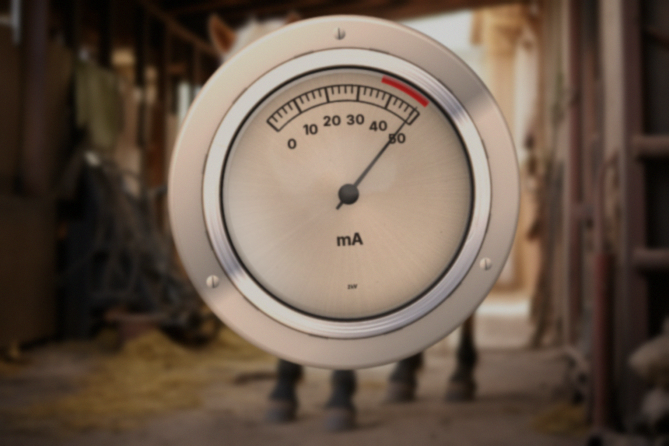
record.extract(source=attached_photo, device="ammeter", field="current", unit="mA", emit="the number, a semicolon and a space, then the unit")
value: 48; mA
